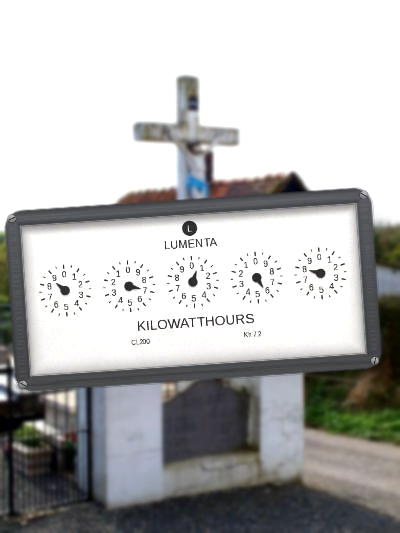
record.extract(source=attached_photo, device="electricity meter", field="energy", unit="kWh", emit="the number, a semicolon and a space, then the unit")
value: 87058; kWh
